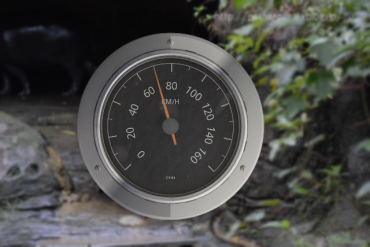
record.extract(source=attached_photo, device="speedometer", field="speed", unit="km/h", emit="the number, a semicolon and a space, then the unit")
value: 70; km/h
